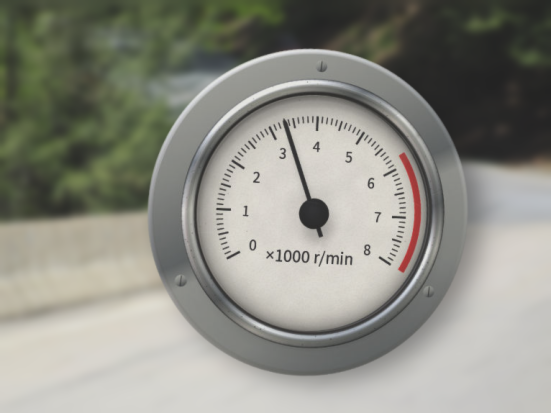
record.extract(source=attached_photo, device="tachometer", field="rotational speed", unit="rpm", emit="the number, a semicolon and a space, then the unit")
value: 3300; rpm
